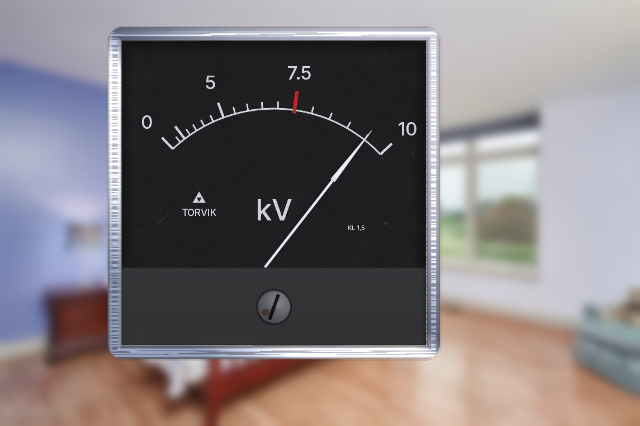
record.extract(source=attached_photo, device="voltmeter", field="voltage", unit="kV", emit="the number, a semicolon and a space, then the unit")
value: 9.5; kV
